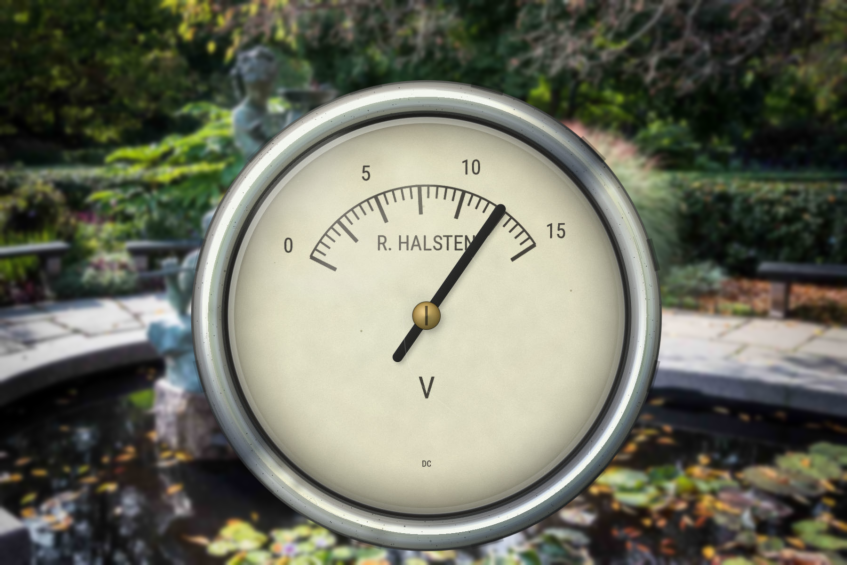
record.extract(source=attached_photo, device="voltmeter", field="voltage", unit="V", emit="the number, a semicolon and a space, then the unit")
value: 12.25; V
